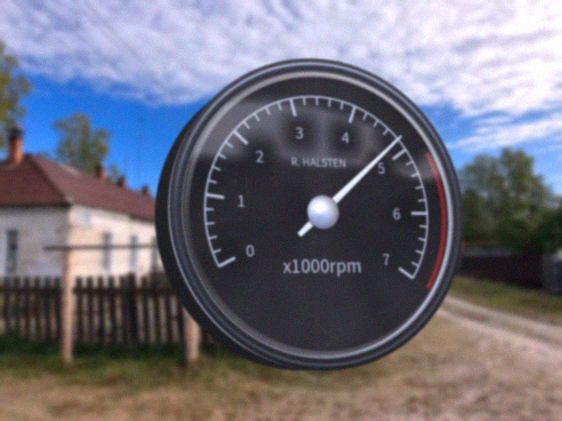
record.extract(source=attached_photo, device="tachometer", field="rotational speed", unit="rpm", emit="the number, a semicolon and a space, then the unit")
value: 4800; rpm
